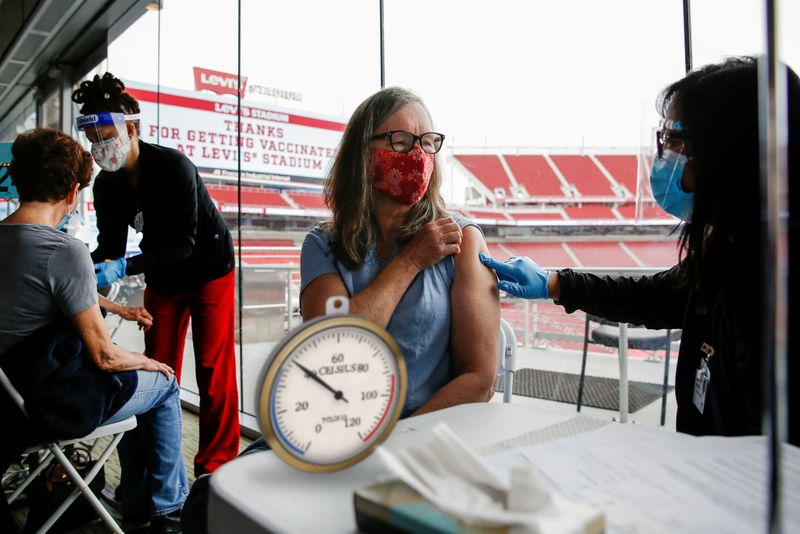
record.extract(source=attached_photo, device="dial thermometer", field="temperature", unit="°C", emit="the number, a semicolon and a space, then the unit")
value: 40; °C
